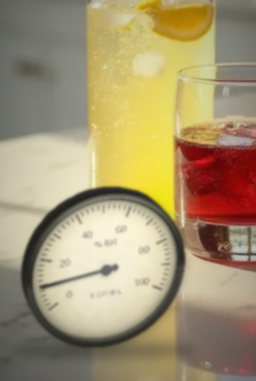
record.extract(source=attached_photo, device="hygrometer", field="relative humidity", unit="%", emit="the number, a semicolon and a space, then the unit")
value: 10; %
